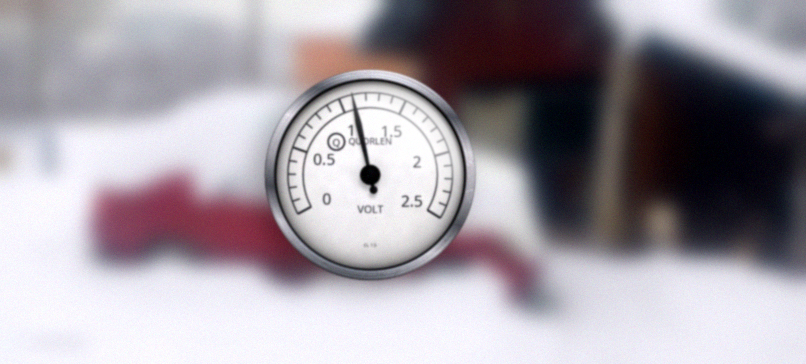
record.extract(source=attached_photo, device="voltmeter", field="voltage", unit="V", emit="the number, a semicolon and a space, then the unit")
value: 1.1; V
